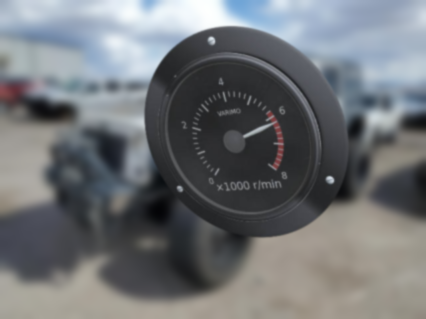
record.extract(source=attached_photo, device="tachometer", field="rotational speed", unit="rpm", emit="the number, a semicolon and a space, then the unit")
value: 6200; rpm
